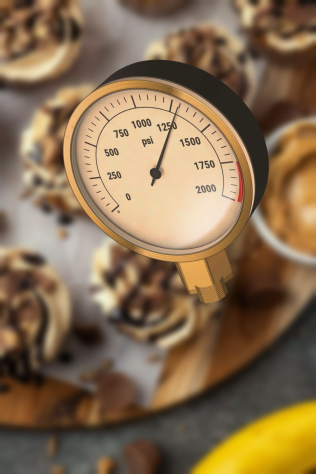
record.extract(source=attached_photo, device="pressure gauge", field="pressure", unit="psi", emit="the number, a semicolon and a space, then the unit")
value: 1300; psi
